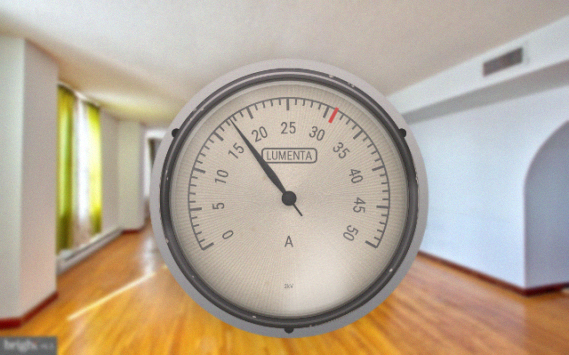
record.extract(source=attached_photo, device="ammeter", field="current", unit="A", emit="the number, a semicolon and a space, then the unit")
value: 17.5; A
